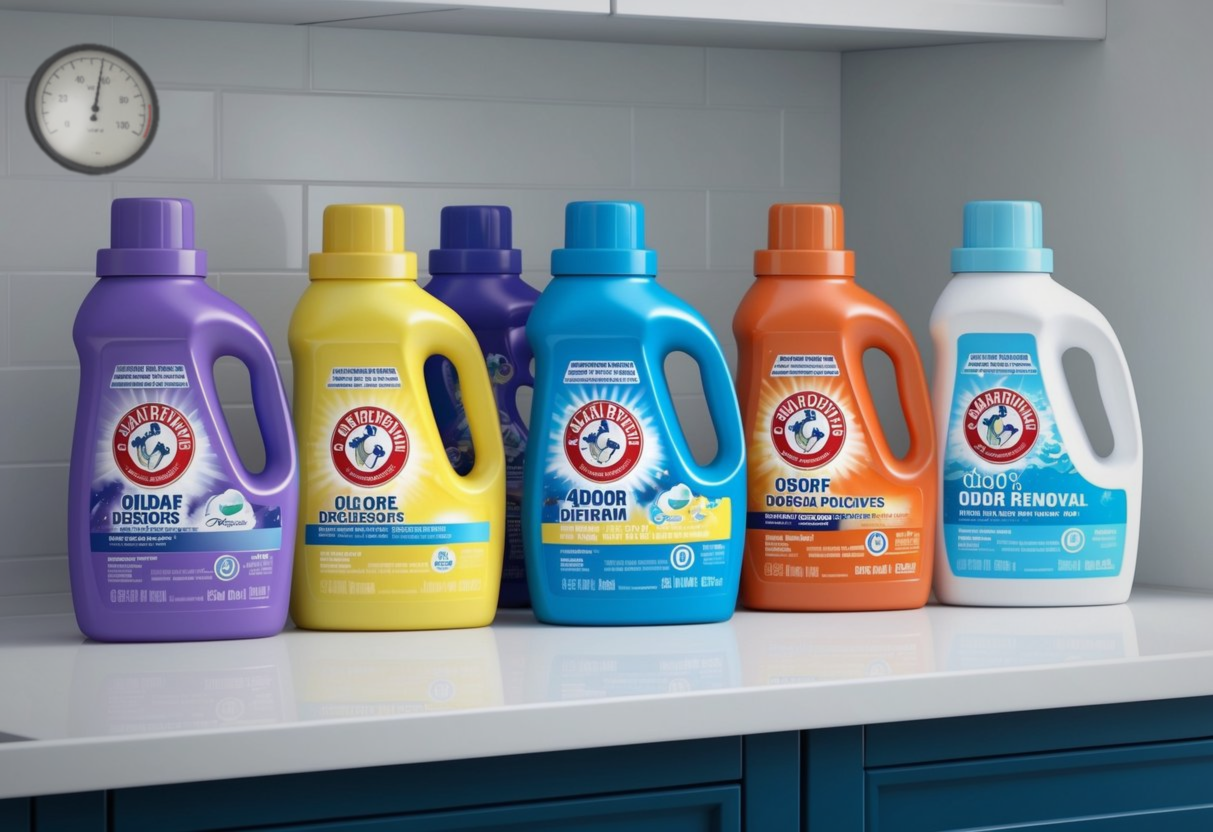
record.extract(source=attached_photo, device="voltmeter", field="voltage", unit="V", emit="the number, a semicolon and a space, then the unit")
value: 55; V
